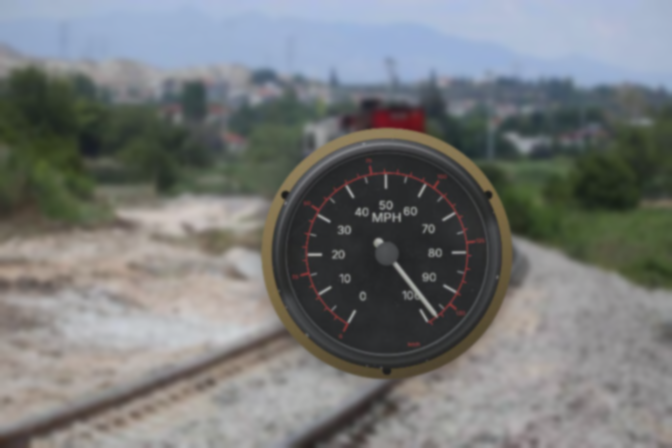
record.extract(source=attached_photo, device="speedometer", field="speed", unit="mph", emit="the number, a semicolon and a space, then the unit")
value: 97.5; mph
